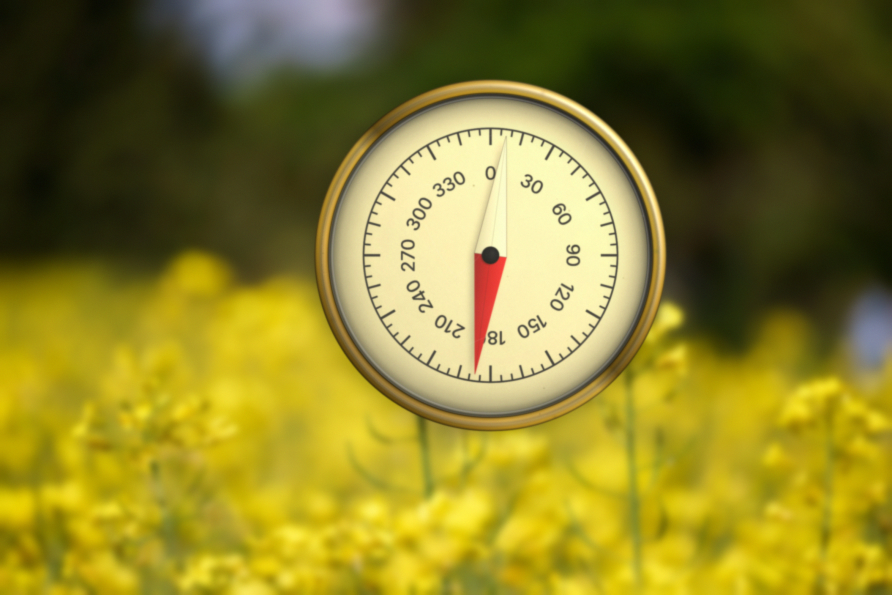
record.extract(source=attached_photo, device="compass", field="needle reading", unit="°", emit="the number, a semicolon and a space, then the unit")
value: 187.5; °
